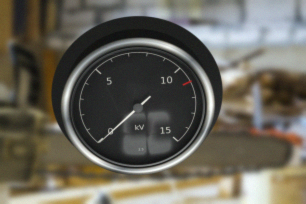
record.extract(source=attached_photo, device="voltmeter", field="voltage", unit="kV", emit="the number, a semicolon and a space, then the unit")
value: 0; kV
